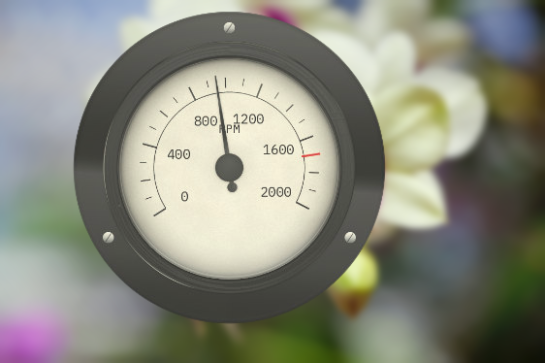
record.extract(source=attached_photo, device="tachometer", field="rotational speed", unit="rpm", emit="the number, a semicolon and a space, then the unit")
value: 950; rpm
